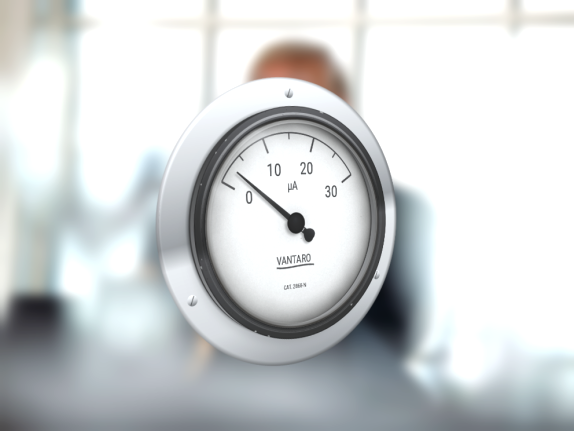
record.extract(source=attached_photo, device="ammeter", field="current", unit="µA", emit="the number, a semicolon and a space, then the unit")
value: 2.5; µA
